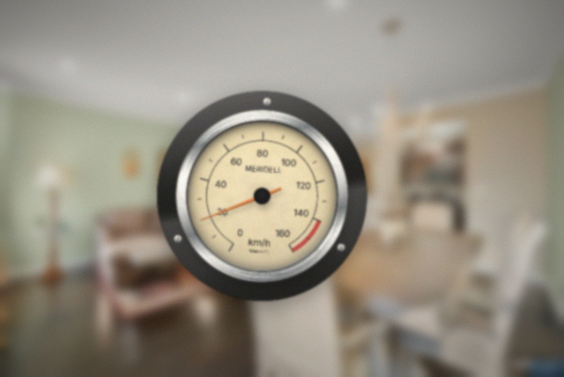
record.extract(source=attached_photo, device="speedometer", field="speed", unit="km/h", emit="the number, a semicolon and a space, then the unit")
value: 20; km/h
